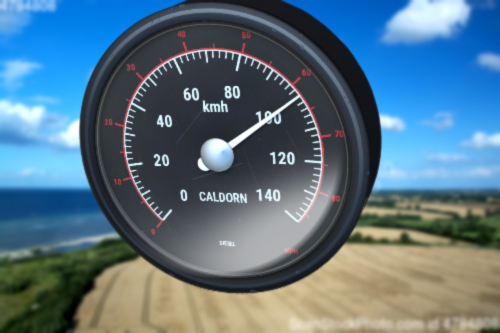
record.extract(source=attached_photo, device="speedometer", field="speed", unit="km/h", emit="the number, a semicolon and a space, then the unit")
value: 100; km/h
